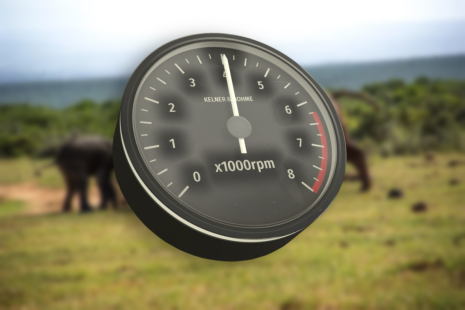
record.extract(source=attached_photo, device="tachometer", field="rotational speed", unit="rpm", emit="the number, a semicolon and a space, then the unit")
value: 4000; rpm
